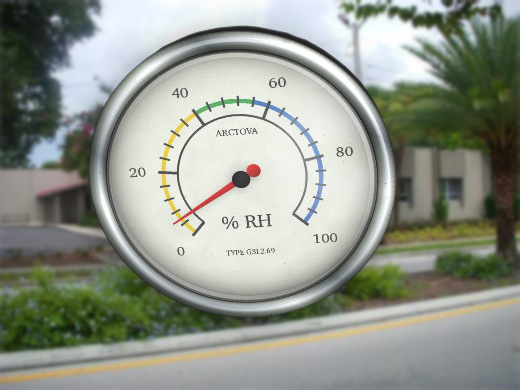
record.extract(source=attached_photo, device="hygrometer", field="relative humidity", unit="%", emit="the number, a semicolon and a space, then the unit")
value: 6; %
